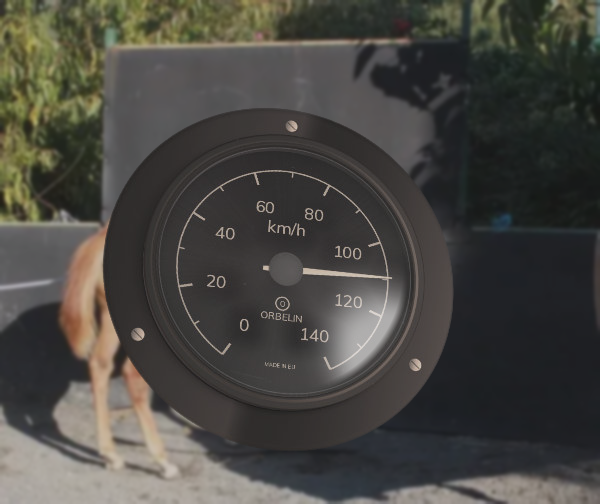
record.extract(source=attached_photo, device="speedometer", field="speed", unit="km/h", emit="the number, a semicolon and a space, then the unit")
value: 110; km/h
